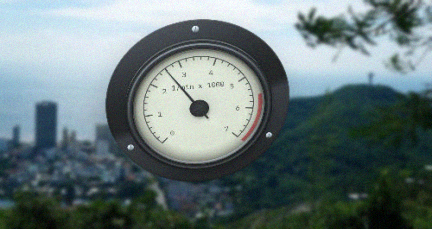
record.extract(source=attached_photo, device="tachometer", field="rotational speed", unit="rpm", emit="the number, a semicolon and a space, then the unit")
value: 2600; rpm
